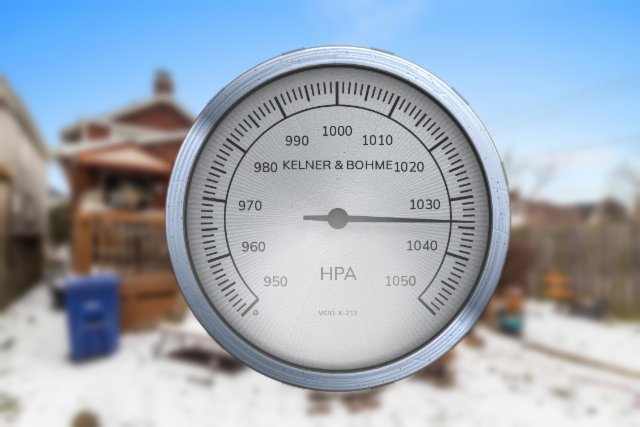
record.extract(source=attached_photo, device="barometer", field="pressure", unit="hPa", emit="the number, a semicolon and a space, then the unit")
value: 1034; hPa
